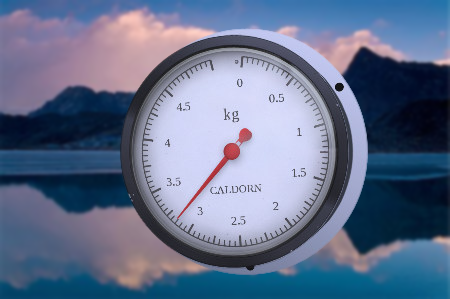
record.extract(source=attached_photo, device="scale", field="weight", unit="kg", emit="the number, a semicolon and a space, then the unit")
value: 3.15; kg
